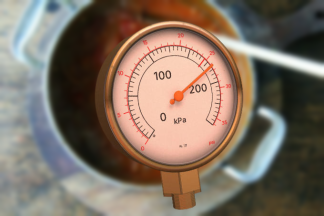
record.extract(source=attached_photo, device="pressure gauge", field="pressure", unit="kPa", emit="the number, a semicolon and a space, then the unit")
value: 180; kPa
